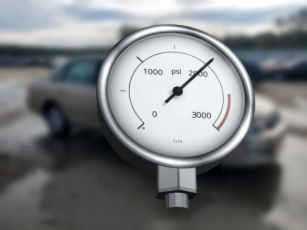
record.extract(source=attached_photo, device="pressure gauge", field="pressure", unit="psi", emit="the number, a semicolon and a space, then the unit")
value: 2000; psi
